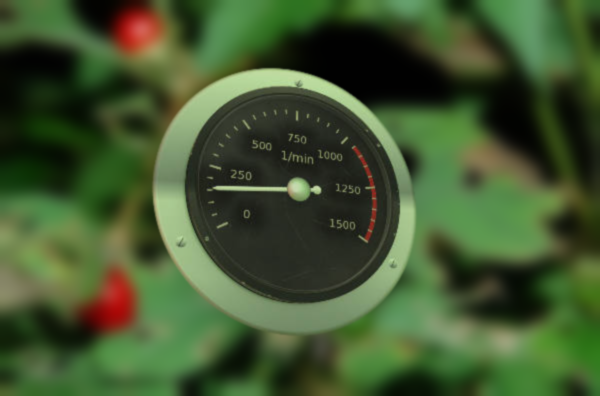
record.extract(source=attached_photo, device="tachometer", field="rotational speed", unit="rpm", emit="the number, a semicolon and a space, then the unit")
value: 150; rpm
